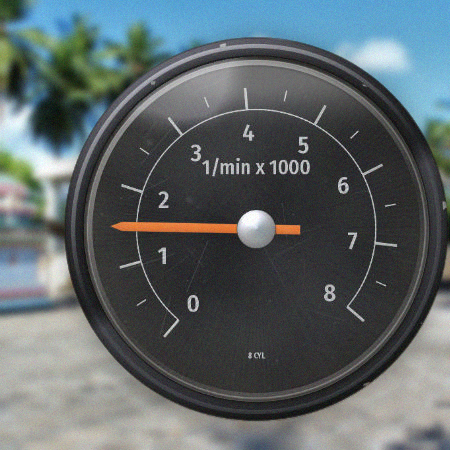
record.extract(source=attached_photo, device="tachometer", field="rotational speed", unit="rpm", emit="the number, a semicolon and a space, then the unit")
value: 1500; rpm
